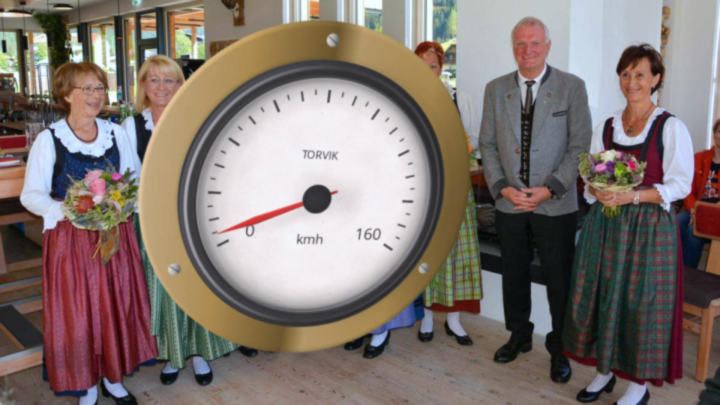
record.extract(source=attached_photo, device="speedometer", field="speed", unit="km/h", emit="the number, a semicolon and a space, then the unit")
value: 5; km/h
